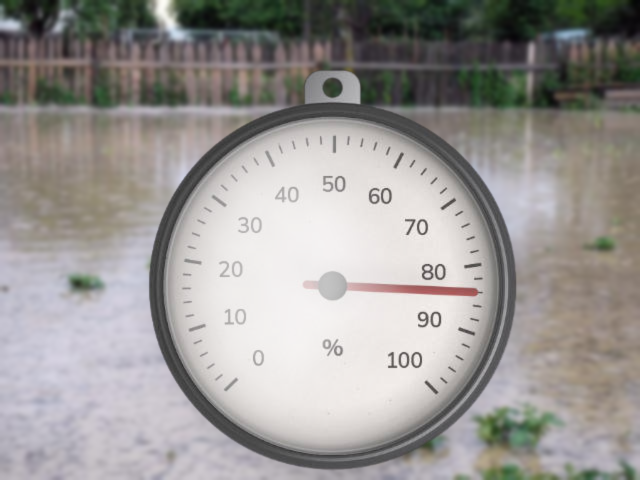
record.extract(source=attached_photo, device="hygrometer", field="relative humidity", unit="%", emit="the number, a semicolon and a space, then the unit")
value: 84; %
